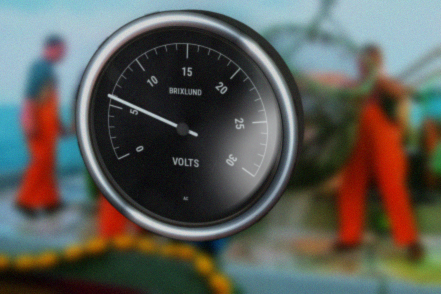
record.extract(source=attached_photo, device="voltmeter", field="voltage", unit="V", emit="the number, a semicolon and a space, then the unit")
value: 6; V
